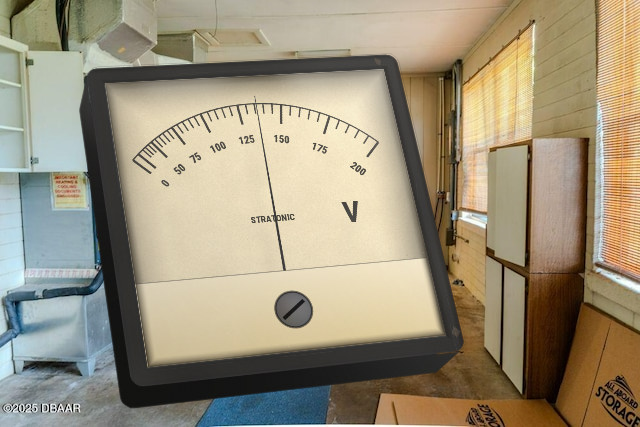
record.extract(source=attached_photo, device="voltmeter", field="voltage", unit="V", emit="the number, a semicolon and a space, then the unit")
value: 135; V
